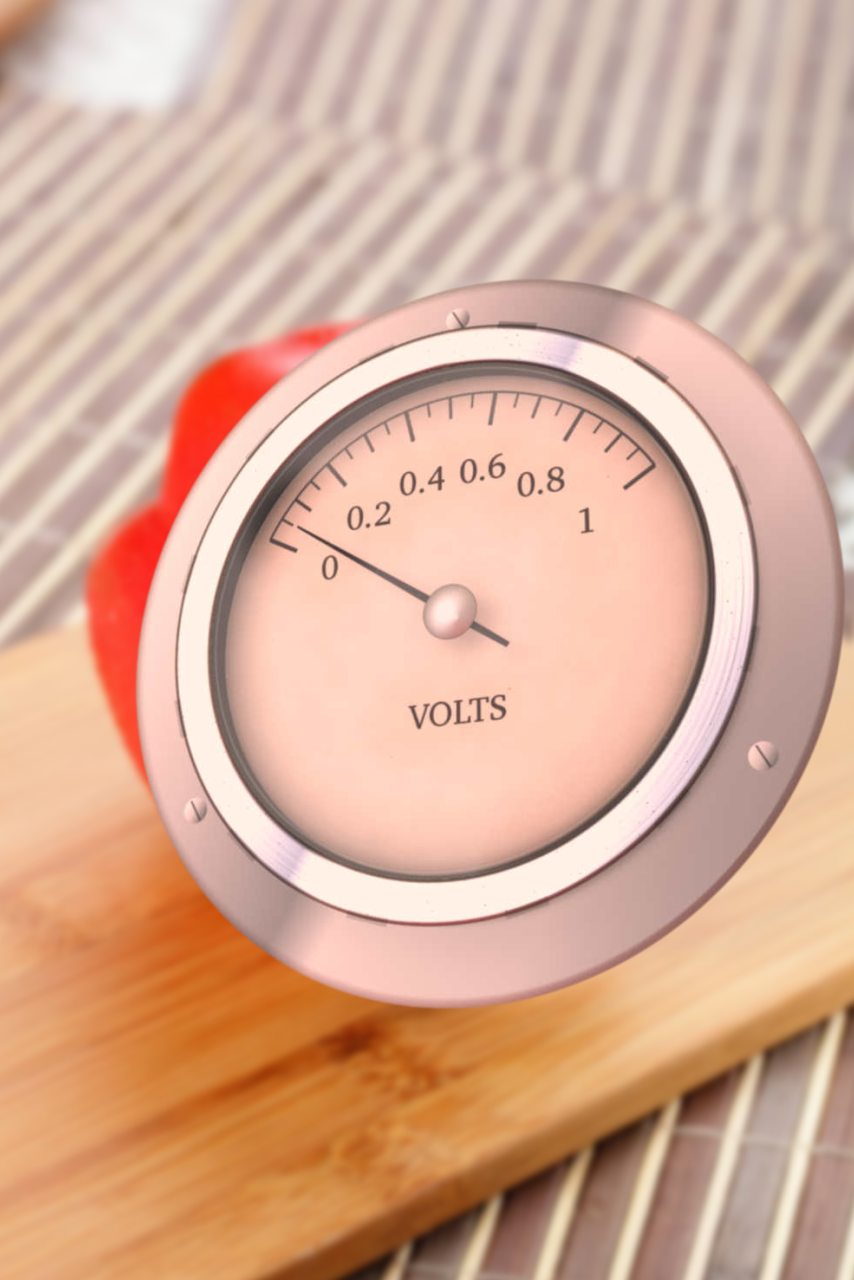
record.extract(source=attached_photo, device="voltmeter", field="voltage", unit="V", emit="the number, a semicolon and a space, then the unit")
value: 0.05; V
